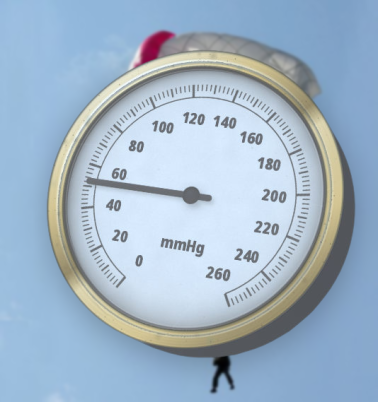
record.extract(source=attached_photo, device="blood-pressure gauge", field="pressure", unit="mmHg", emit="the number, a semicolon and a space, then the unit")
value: 52; mmHg
